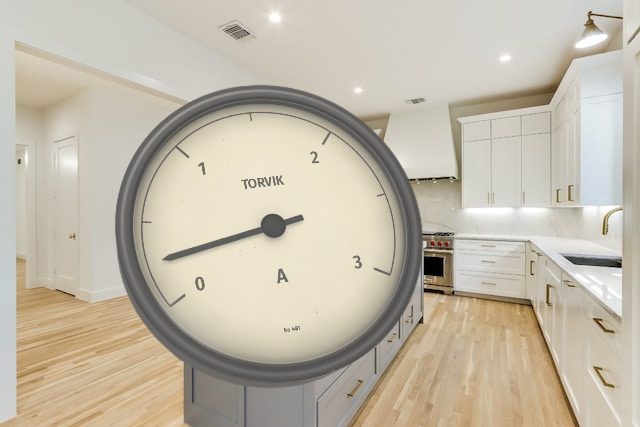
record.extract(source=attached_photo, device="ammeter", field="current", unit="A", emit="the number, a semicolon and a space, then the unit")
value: 0.25; A
